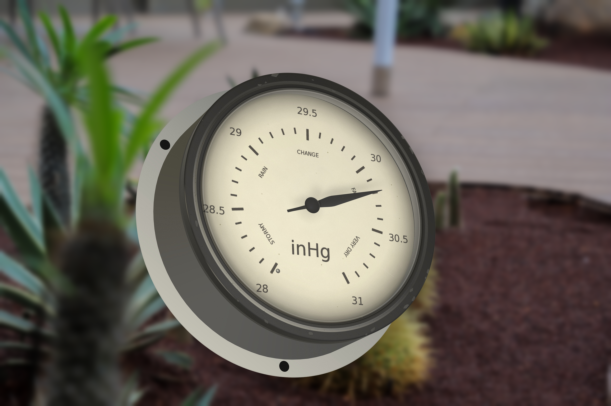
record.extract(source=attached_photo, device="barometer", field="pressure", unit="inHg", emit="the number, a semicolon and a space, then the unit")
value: 30.2; inHg
